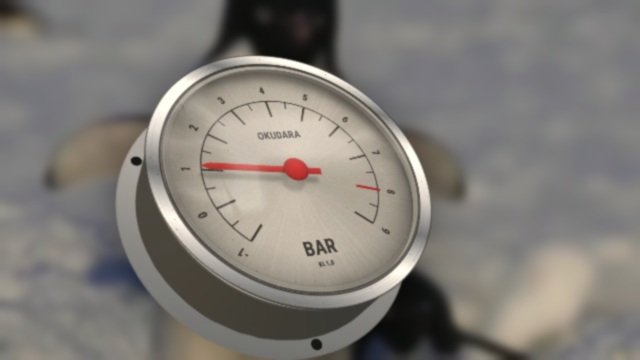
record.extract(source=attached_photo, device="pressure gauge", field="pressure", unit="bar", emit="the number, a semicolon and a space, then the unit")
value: 1; bar
